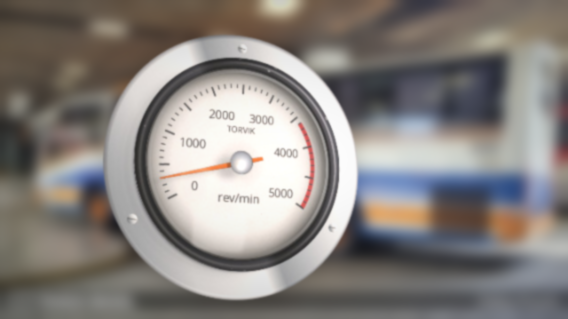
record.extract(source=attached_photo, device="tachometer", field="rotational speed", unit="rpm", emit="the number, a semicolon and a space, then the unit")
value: 300; rpm
